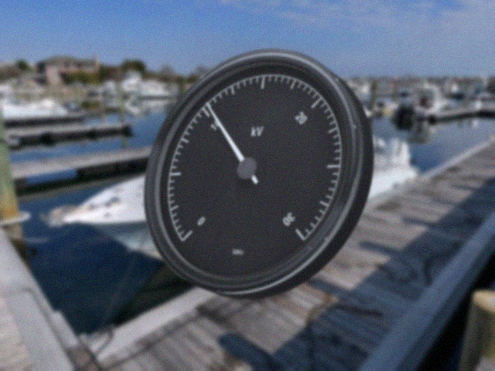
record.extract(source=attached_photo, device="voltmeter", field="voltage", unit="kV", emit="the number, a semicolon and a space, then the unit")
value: 10.5; kV
